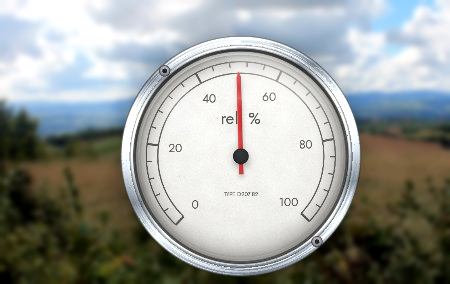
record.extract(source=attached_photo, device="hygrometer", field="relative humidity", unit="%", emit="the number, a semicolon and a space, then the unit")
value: 50; %
